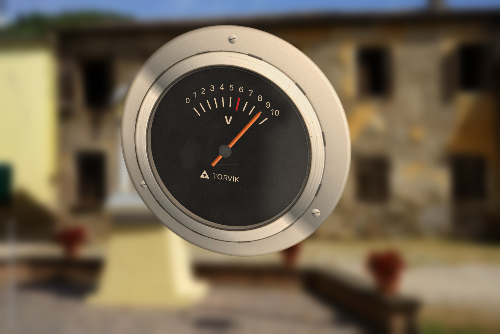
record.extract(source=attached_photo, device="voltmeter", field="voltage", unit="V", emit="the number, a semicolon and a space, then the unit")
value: 9; V
